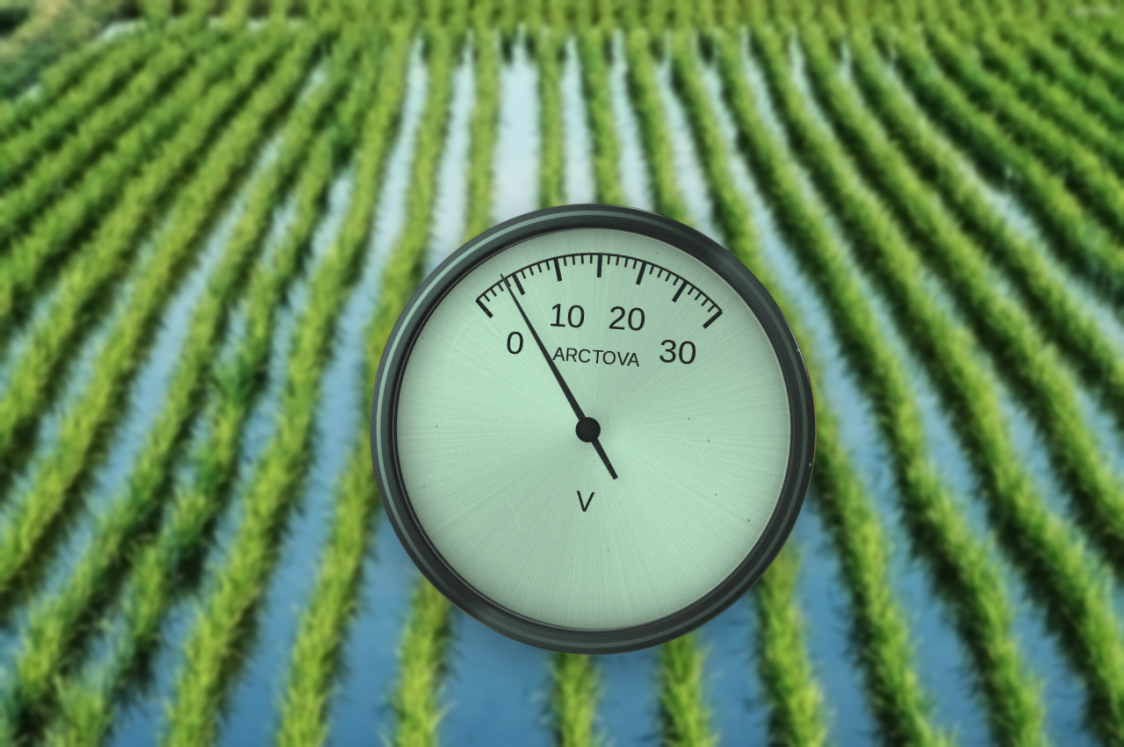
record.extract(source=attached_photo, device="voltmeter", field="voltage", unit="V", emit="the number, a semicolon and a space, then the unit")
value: 4; V
